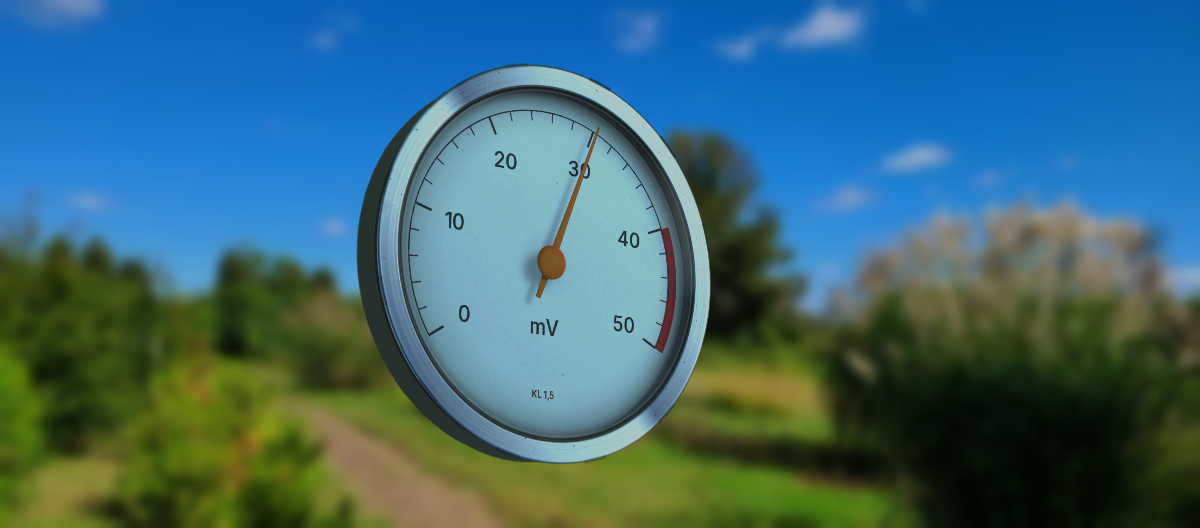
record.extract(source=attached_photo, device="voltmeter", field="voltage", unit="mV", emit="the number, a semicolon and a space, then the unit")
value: 30; mV
